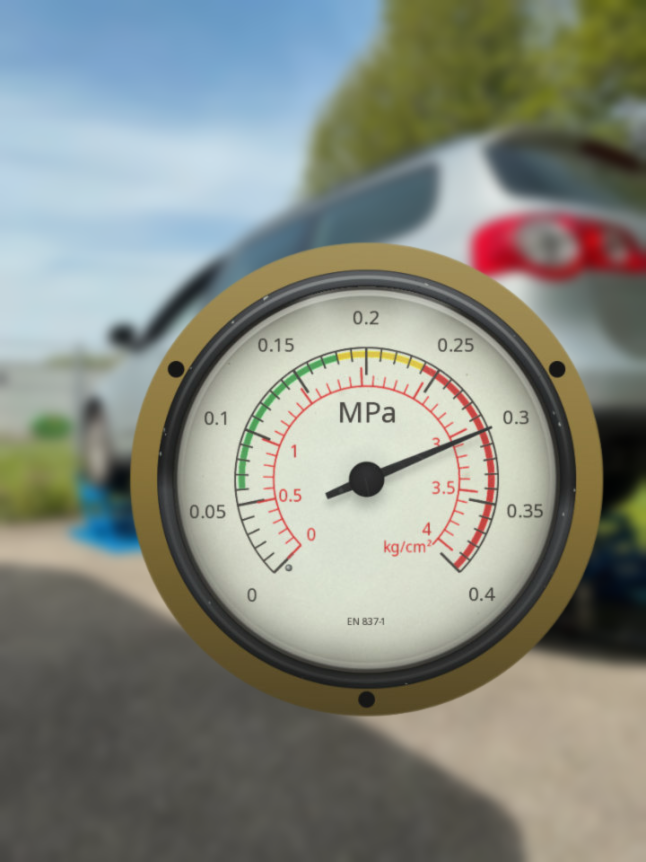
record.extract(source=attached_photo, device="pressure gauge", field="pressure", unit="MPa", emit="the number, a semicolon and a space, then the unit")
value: 0.3; MPa
